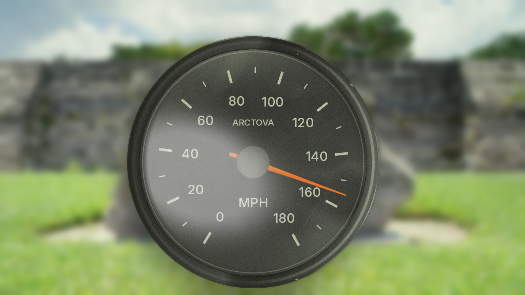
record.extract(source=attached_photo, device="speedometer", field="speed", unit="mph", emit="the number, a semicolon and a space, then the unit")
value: 155; mph
